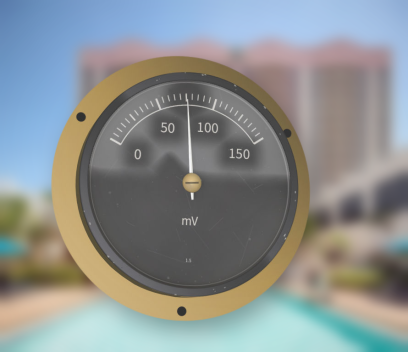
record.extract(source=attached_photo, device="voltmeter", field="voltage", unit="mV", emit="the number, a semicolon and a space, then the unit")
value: 75; mV
